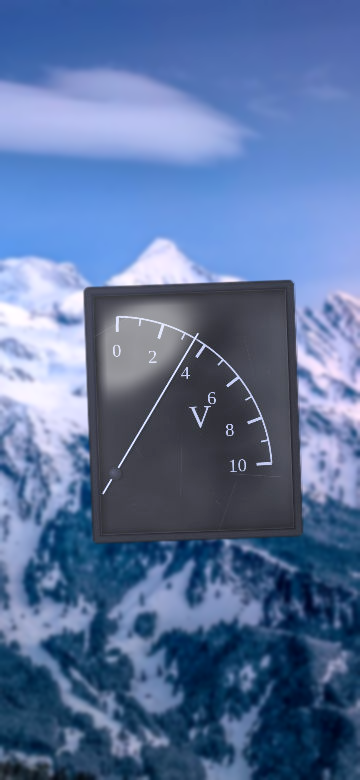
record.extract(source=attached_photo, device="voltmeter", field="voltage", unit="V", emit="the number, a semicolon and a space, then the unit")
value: 3.5; V
